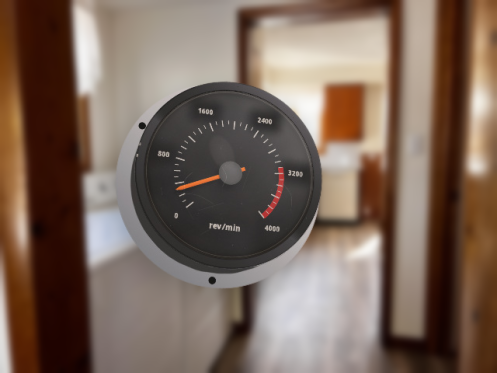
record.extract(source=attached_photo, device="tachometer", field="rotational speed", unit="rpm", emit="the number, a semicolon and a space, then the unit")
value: 300; rpm
